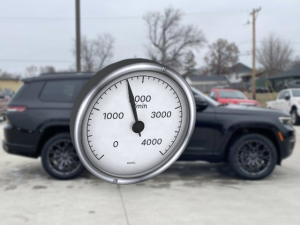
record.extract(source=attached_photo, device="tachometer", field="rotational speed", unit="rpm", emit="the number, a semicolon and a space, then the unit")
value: 1700; rpm
